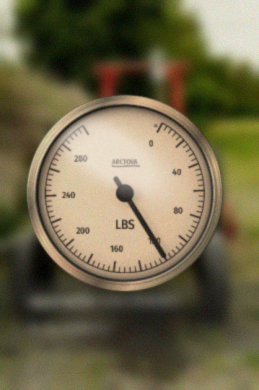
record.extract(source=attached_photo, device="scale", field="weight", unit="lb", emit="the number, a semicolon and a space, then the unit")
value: 120; lb
